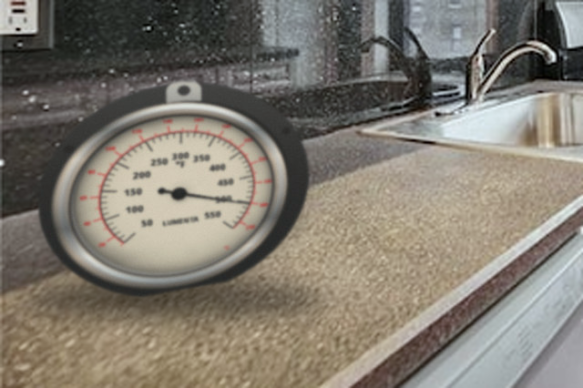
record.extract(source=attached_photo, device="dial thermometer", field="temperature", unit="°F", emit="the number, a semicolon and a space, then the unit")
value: 500; °F
